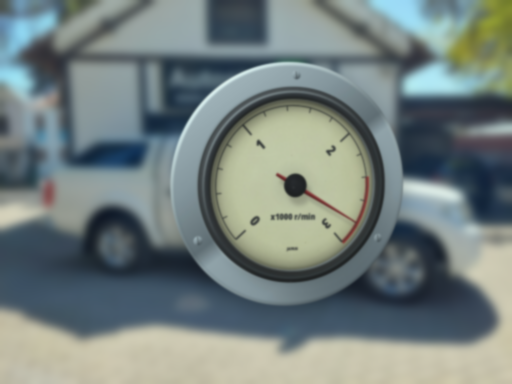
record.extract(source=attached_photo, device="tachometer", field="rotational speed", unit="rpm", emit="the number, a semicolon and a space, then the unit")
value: 2800; rpm
